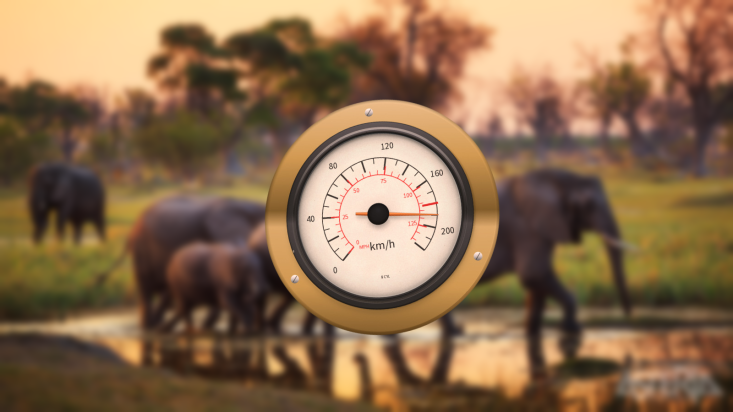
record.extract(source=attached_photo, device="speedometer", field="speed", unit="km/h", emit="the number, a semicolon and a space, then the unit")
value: 190; km/h
